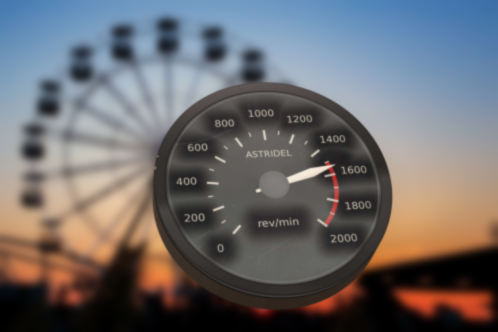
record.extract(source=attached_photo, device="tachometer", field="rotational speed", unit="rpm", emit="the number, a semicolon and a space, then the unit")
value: 1550; rpm
